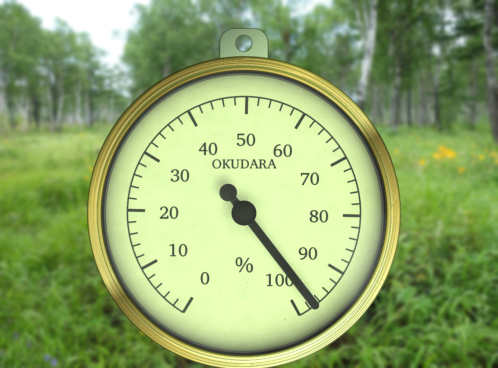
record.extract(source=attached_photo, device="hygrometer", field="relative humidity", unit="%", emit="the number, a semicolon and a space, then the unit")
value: 97; %
